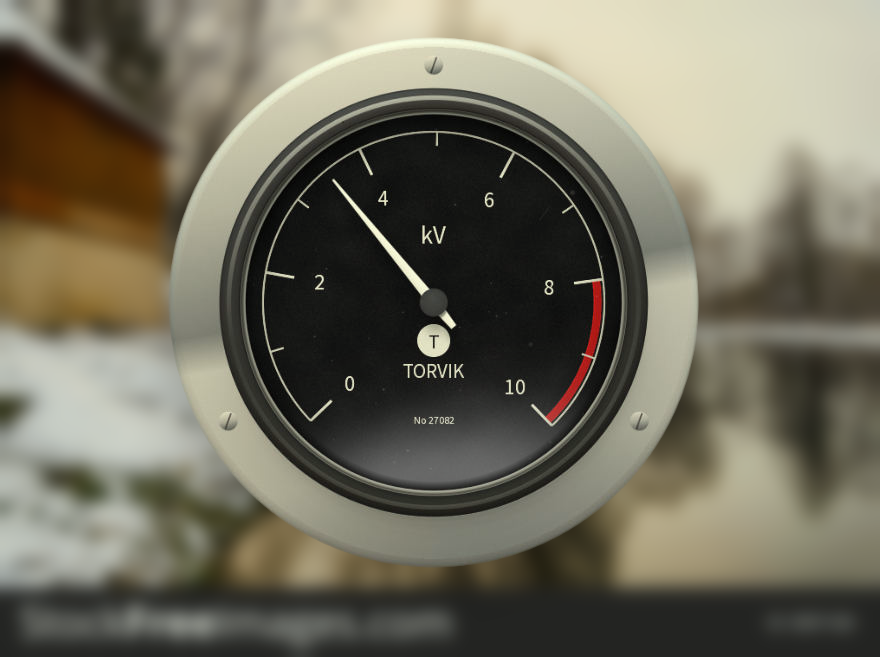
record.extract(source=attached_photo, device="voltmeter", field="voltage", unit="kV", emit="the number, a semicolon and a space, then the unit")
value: 3.5; kV
